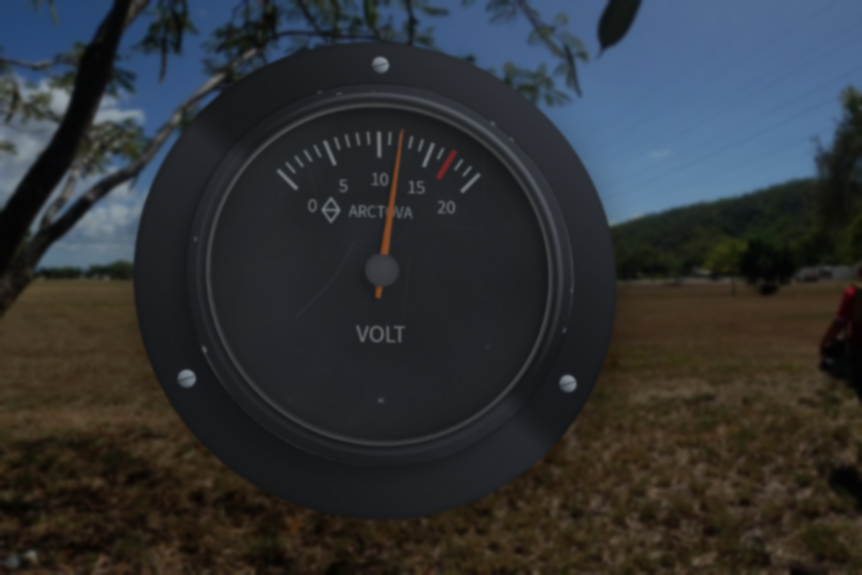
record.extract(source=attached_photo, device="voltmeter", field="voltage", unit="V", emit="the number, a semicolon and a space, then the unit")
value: 12; V
